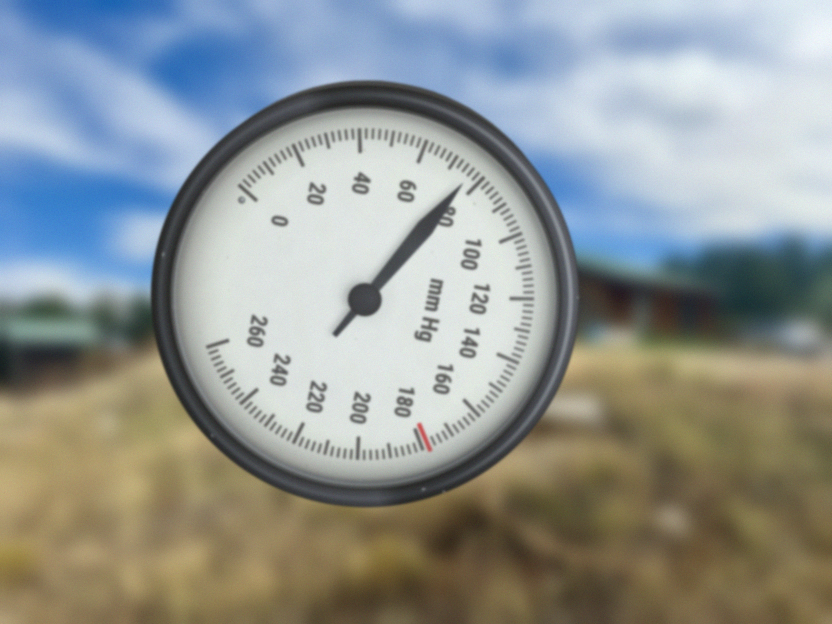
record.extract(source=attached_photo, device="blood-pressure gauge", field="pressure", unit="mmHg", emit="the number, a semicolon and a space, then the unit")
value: 76; mmHg
